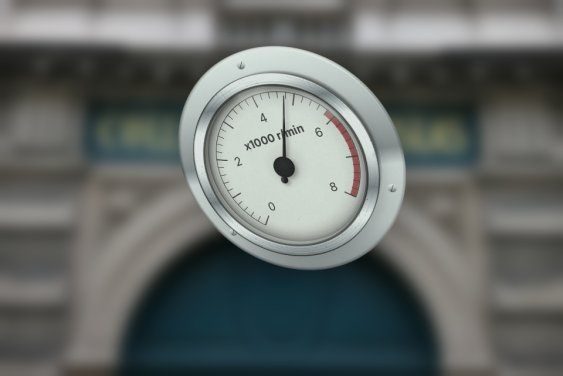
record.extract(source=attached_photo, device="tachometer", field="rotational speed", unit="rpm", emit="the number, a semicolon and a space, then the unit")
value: 4800; rpm
